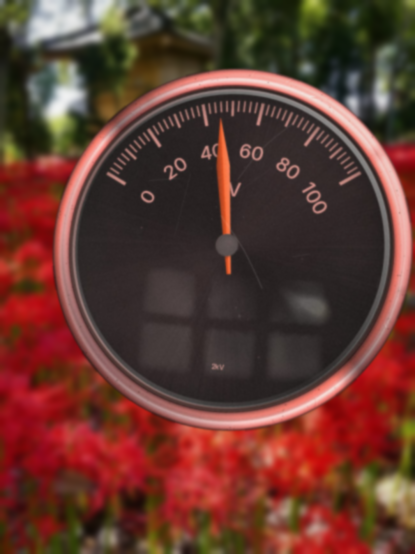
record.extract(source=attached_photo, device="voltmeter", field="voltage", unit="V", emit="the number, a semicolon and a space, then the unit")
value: 46; V
